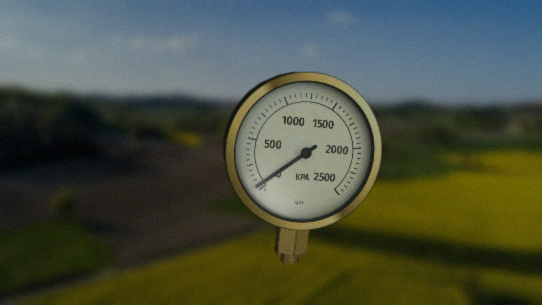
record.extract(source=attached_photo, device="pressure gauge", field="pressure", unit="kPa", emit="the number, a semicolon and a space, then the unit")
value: 50; kPa
